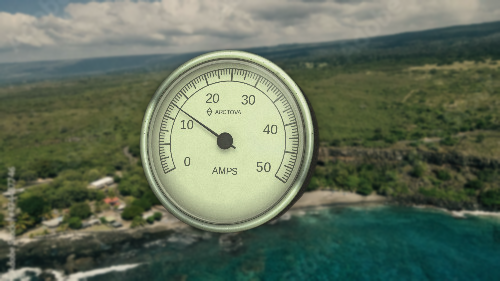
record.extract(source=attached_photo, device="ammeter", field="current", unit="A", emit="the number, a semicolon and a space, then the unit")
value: 12.5; A
